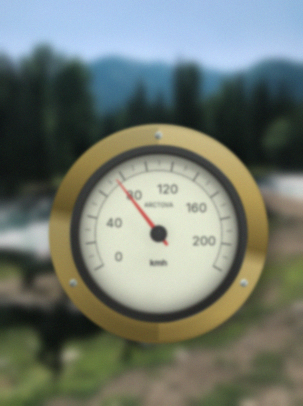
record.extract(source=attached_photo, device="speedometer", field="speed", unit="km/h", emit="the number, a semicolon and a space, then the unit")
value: 75; km/h
